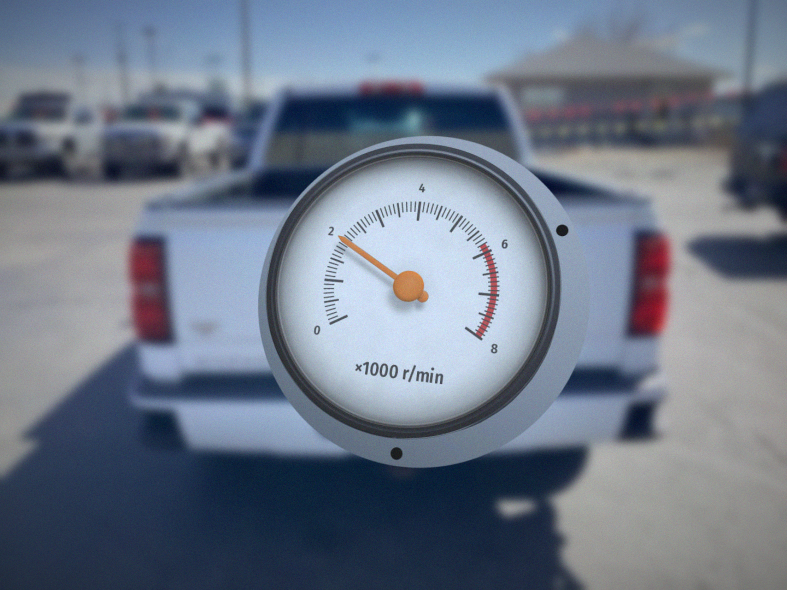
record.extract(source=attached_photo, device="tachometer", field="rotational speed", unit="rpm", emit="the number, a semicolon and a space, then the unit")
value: 2000; rpm
